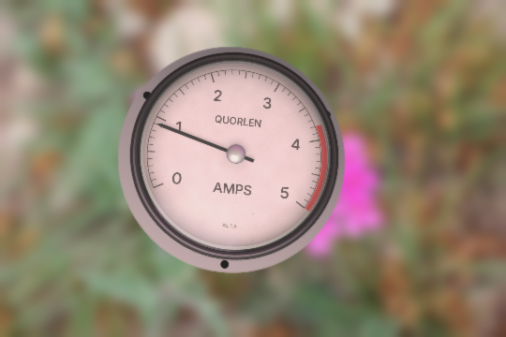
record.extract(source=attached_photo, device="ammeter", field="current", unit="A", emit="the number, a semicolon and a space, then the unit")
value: 0.9; A
